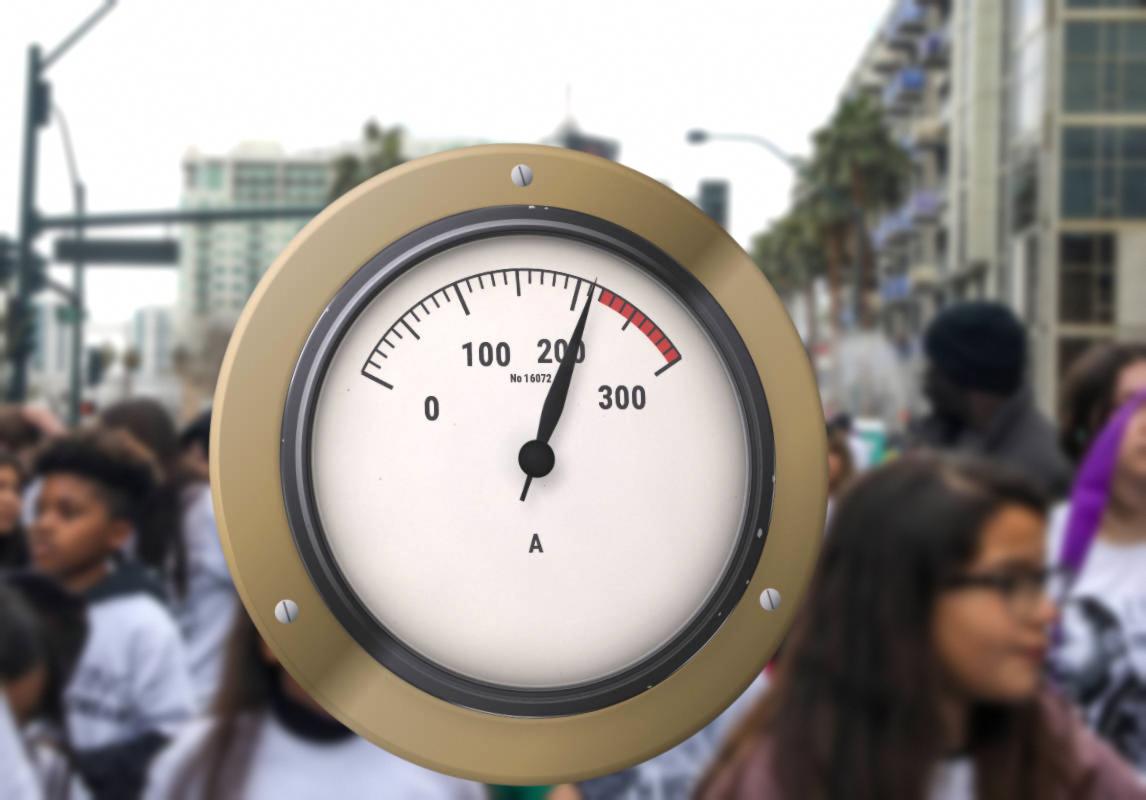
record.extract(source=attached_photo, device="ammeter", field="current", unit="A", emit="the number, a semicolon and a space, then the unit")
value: 210; A
